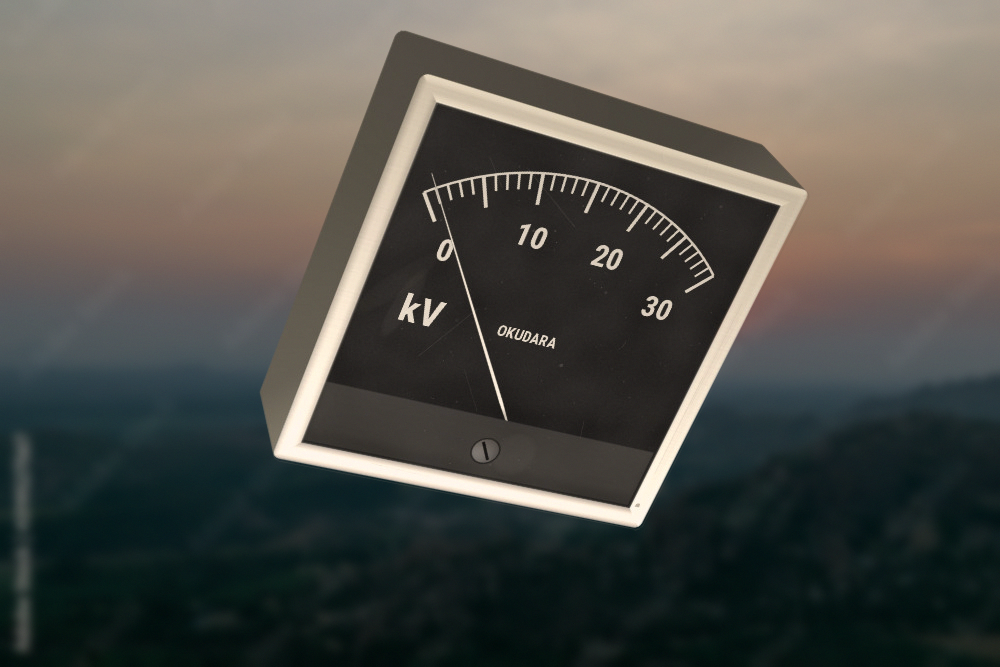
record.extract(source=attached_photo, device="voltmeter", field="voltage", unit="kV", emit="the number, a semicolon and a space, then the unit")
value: 1; kV
